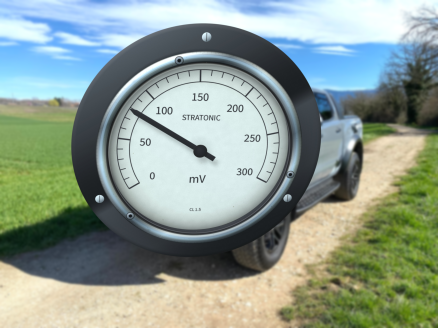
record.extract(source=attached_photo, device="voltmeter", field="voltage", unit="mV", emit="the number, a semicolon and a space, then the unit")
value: 80; mV
